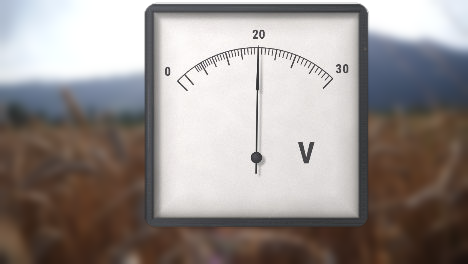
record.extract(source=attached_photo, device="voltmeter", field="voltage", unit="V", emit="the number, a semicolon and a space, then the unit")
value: 20; V
